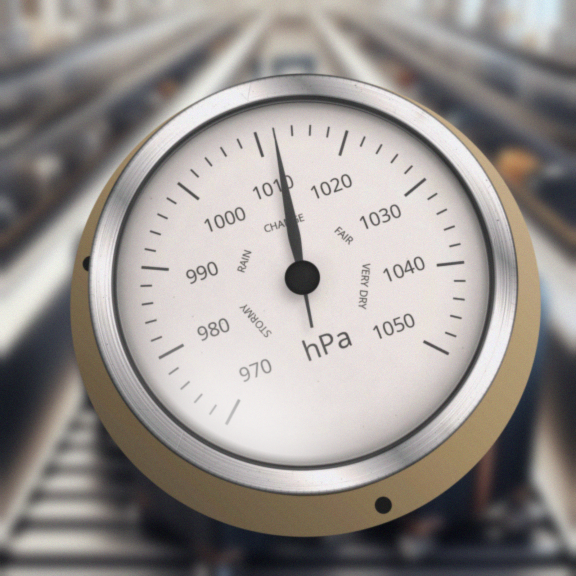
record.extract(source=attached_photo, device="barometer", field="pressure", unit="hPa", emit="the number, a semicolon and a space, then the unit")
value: 1012; hPa
